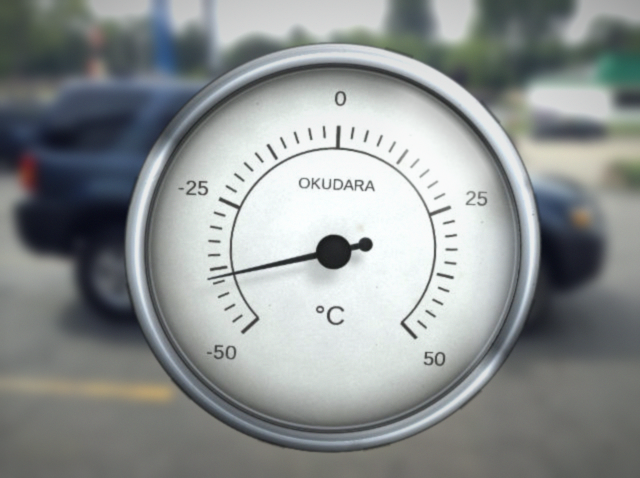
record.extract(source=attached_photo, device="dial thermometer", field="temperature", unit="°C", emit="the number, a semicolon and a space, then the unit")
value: -38.75; °C
